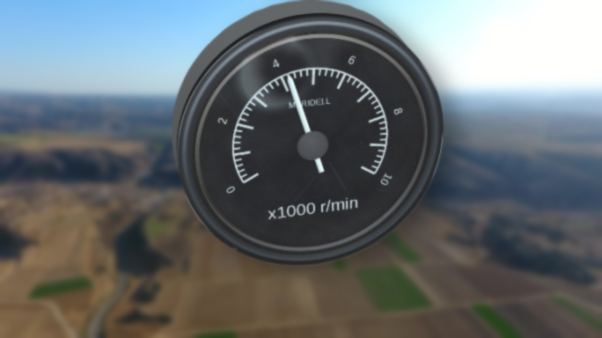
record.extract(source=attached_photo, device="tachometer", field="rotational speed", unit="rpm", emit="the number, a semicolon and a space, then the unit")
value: 4200; rpm
